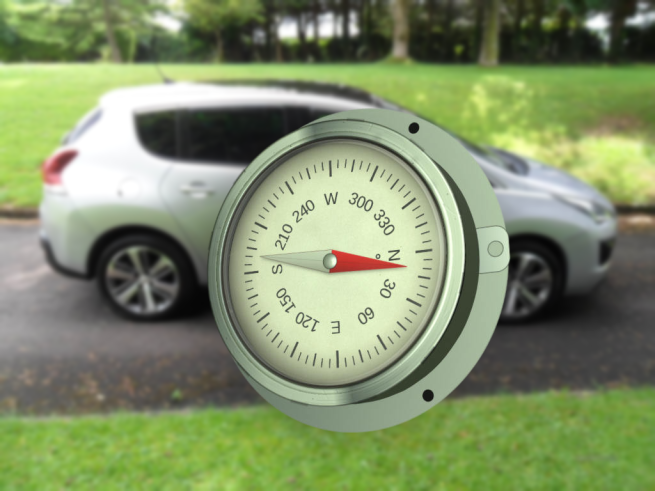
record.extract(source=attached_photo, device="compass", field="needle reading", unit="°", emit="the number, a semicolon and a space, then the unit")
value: 10; °
